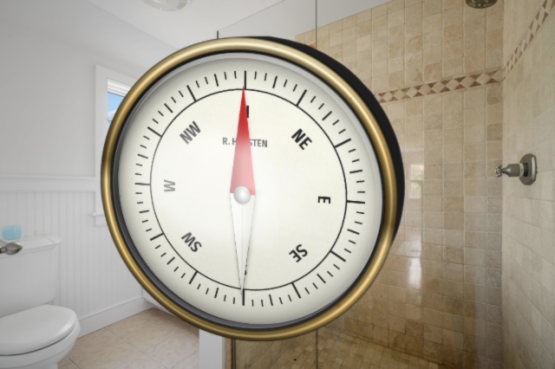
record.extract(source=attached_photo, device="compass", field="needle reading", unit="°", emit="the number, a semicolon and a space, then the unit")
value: 0; °
